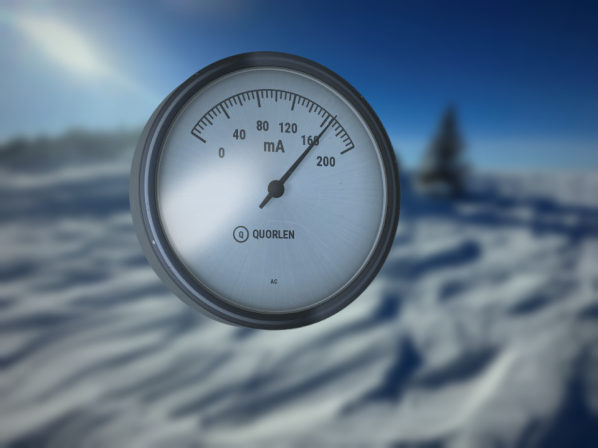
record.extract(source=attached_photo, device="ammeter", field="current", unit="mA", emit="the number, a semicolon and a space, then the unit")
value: 165; mA
